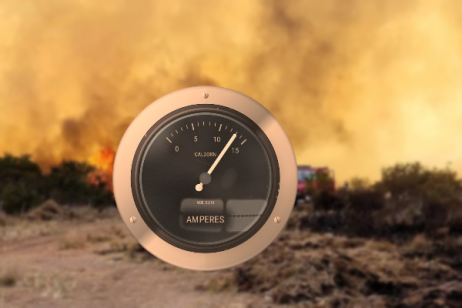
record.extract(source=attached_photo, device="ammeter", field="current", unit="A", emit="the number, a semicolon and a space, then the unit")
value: 13; A
